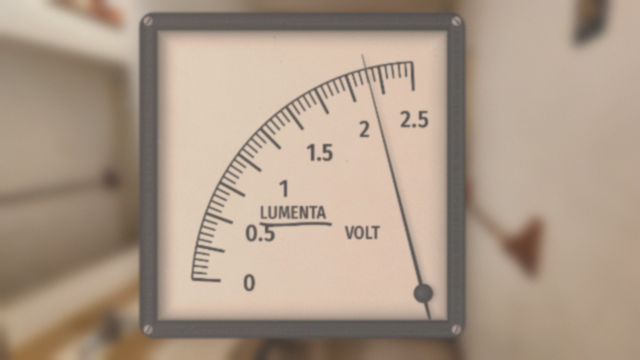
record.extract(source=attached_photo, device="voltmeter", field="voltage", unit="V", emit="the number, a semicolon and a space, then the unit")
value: 2.15; V
